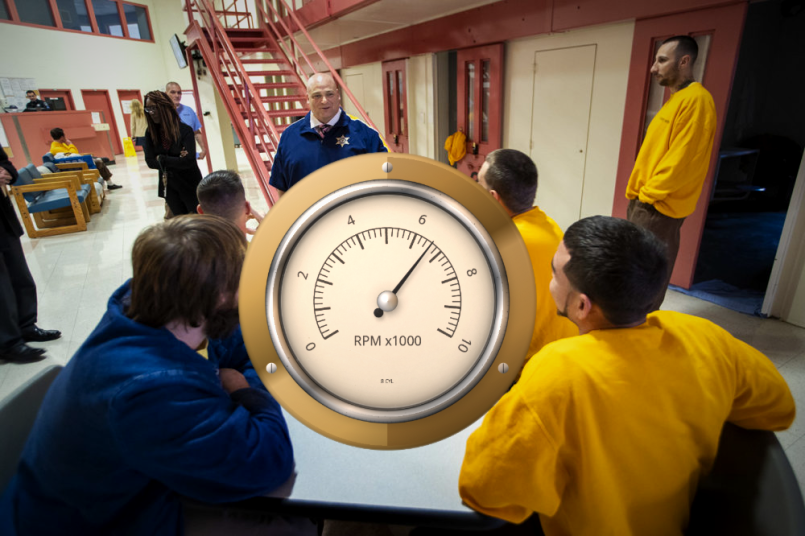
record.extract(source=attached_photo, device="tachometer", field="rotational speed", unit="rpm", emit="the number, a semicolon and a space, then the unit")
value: 6600; rpm
